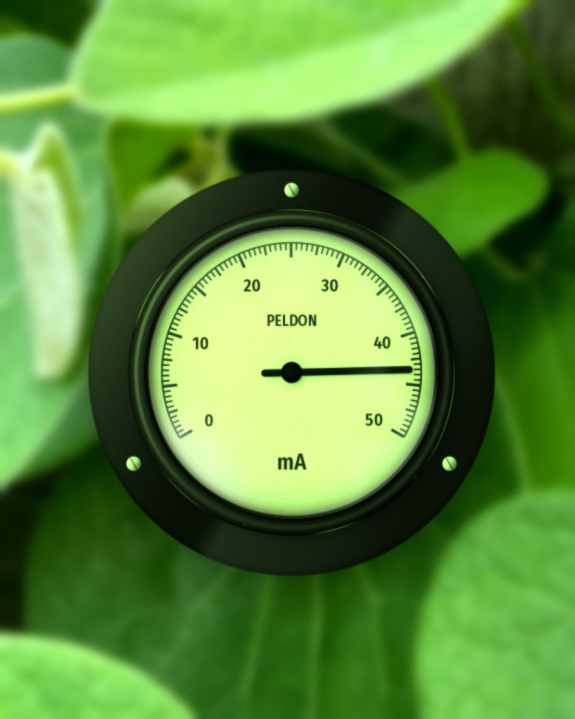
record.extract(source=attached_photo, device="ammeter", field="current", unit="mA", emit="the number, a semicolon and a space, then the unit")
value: 43.5; mA
